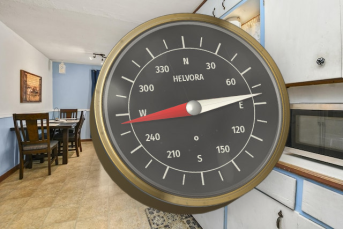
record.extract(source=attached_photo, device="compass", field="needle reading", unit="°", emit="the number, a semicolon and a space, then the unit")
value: 262.5; °
